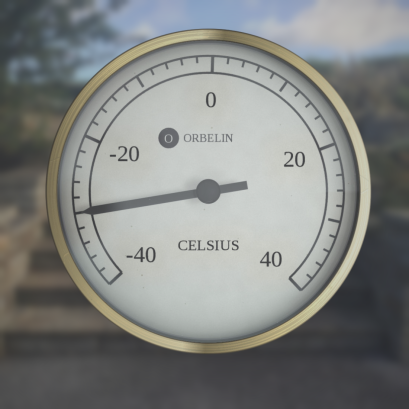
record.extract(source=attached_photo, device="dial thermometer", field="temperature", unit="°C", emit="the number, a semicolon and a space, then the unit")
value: -30; °C
